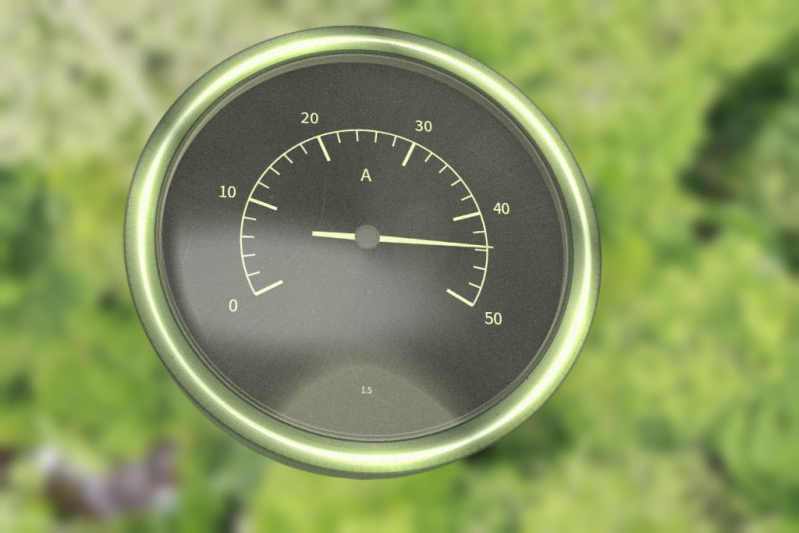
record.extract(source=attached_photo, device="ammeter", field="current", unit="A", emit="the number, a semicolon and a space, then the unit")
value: 44; A
